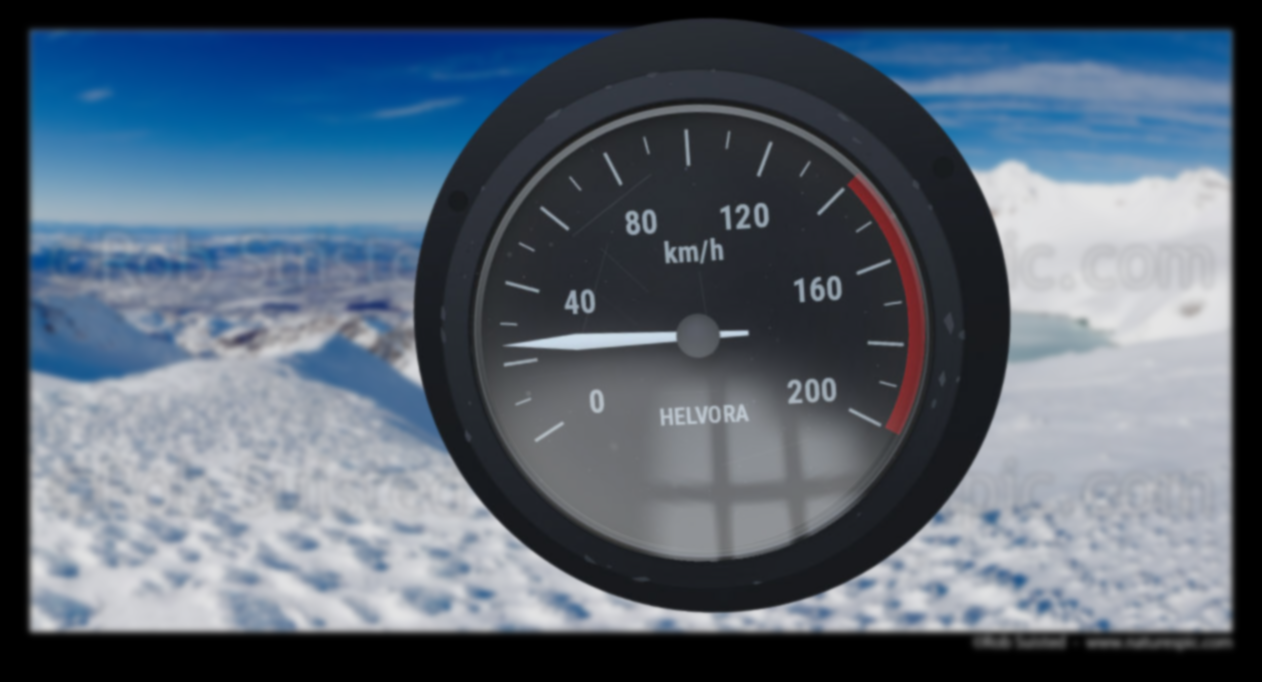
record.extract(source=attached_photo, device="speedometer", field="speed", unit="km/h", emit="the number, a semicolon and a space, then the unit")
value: 25; km/h
